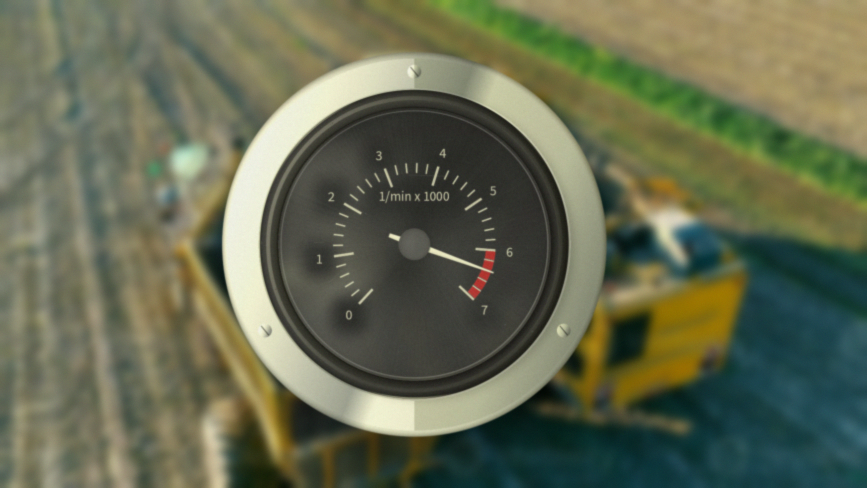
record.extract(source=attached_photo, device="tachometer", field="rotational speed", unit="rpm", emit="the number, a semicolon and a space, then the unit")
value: 6400; rpm
